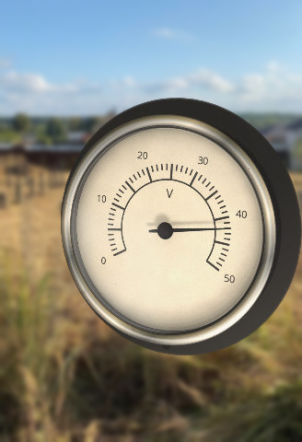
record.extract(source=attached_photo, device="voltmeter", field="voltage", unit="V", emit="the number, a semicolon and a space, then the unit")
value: 42; V
